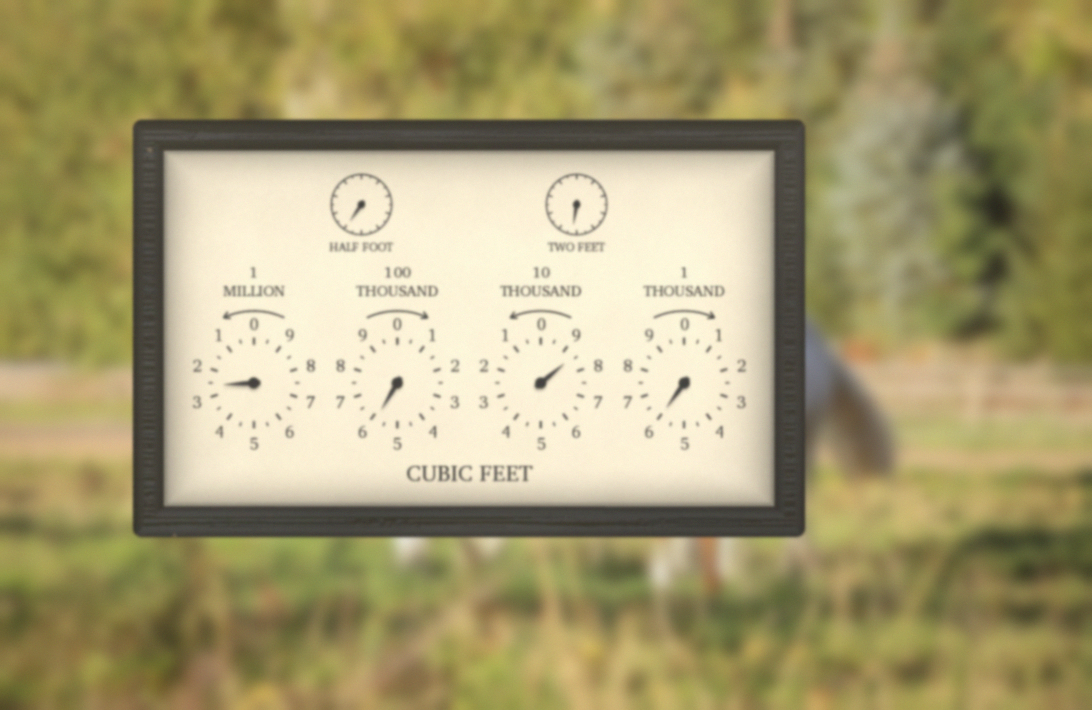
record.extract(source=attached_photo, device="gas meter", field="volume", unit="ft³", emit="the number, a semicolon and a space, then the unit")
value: 258600; ft³
